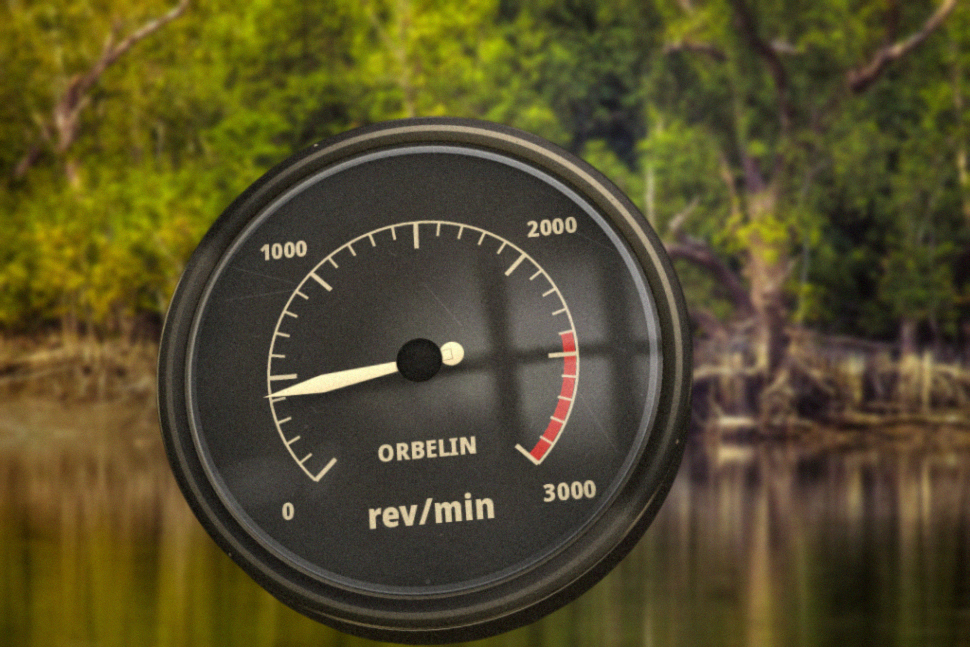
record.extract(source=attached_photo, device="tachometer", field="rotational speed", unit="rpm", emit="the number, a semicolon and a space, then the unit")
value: 400; rpm
